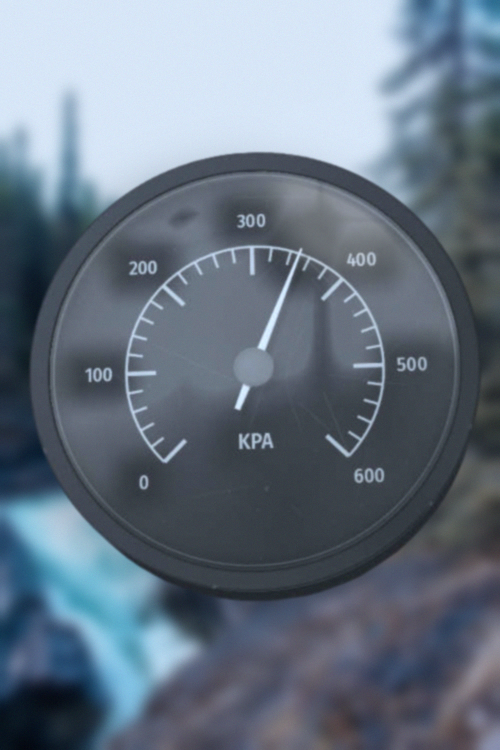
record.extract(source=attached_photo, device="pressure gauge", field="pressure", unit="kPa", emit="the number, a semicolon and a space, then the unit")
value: 350; kPa
